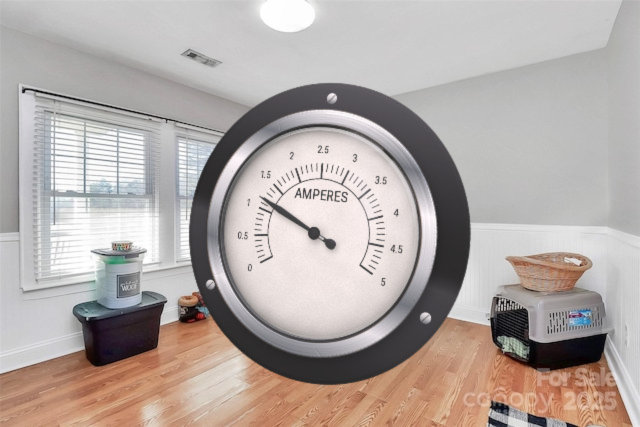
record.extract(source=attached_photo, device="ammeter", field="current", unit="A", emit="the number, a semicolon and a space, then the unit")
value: 1.2; A
